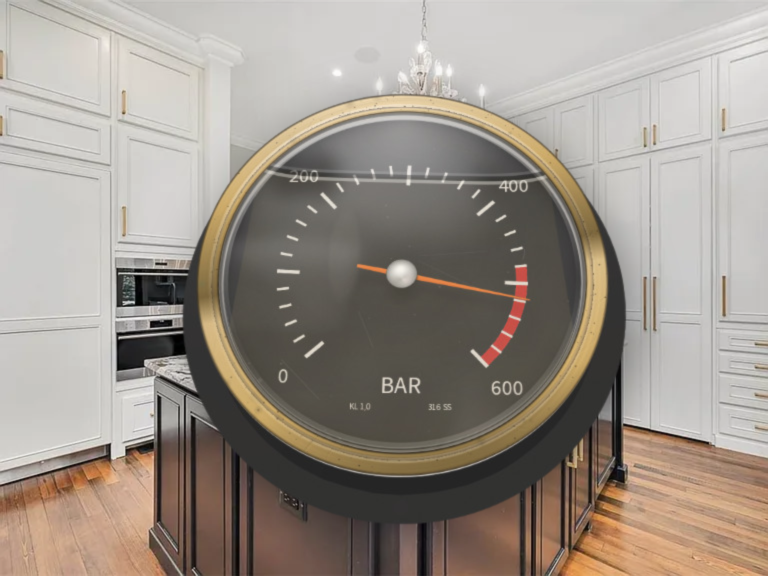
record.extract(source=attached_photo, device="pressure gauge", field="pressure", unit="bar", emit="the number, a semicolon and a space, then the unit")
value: 520; bar
